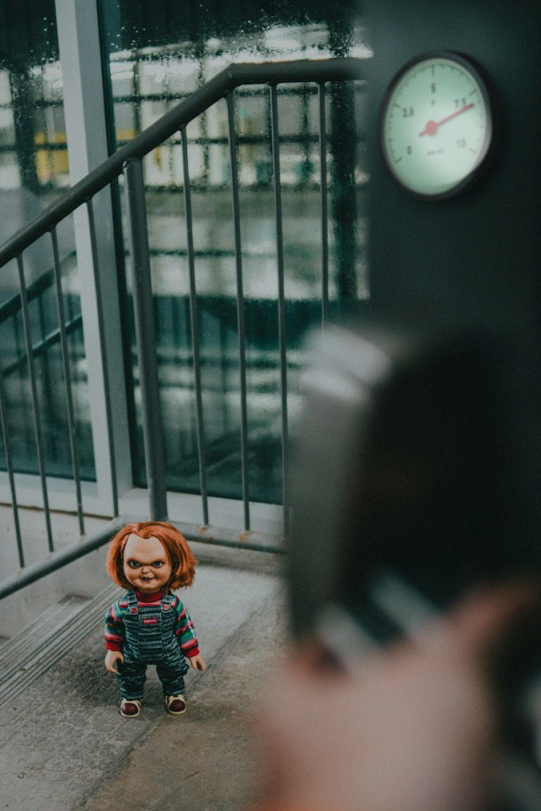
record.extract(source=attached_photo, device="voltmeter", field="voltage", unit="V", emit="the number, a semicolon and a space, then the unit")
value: 8; V
